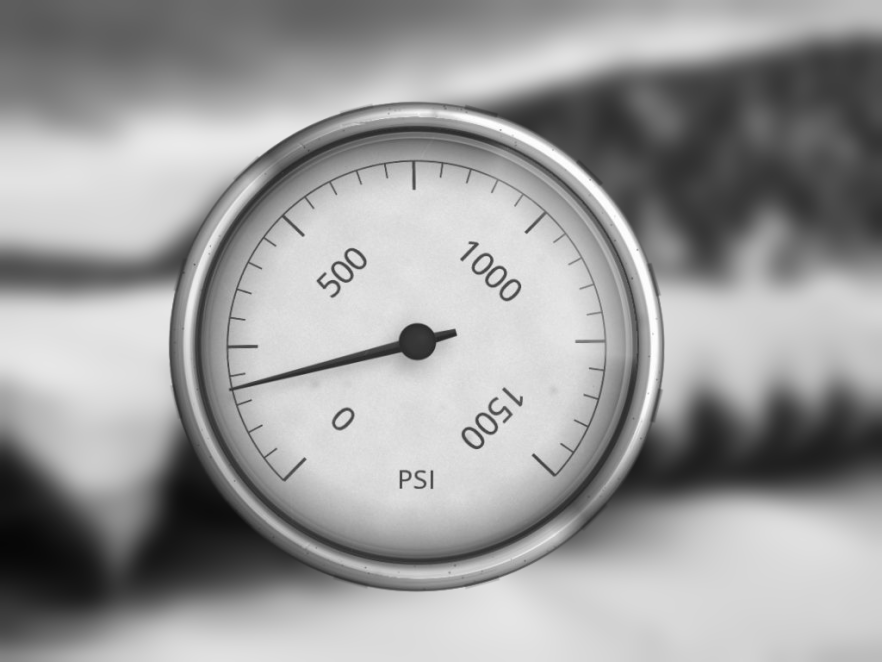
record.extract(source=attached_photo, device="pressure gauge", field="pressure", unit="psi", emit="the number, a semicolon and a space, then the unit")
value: 175; psi
